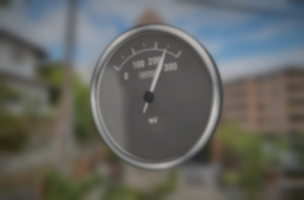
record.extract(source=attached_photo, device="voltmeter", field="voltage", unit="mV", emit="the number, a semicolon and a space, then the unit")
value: 250; mV
